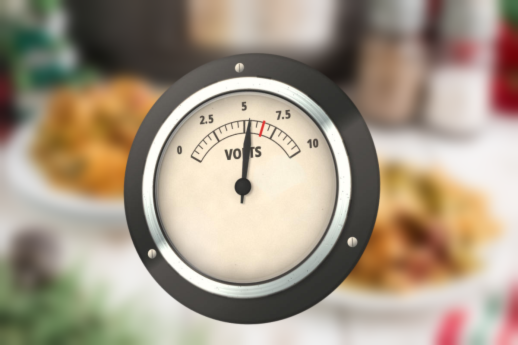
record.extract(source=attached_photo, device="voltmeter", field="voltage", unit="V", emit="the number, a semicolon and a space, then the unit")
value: 5.5; V
